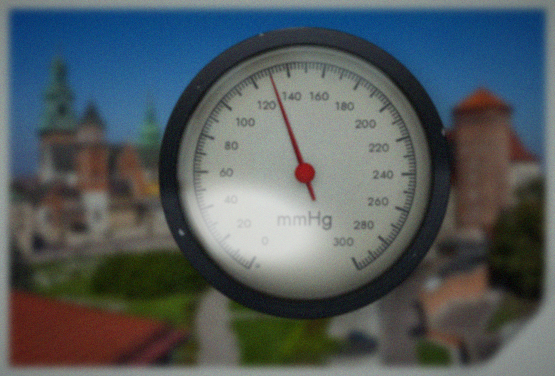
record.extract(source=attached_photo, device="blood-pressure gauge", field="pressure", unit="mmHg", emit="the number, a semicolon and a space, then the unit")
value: 130; mmHg
